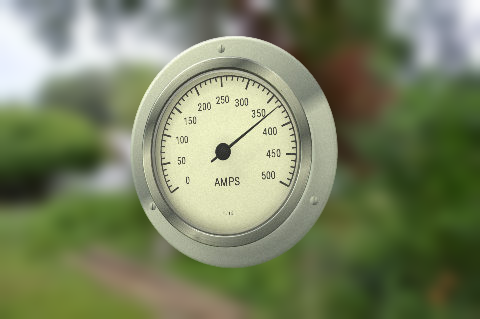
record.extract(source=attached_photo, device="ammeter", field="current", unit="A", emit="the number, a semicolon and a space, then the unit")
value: 370; A
